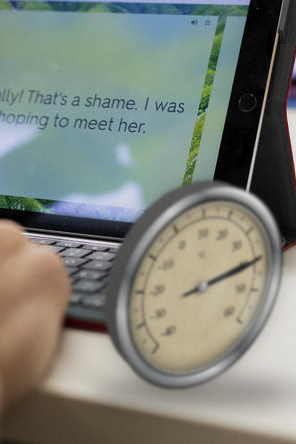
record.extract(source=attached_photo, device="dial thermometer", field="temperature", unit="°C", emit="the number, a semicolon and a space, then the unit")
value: 40; °C
